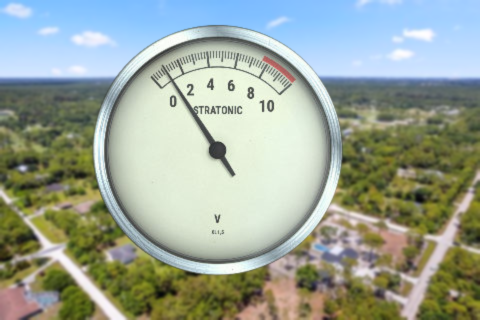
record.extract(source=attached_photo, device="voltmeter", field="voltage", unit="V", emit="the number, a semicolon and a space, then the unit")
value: 1; V
